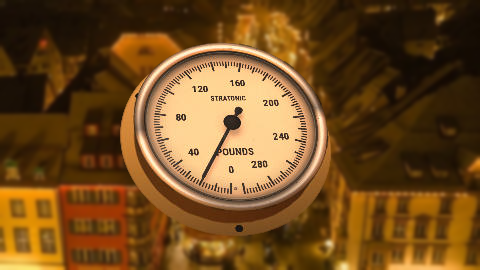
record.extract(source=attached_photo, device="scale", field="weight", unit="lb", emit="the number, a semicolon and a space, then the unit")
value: 20; lb
